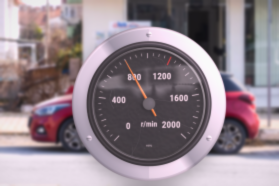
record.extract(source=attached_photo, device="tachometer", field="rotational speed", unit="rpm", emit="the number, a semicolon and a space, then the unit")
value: 800; rpm
